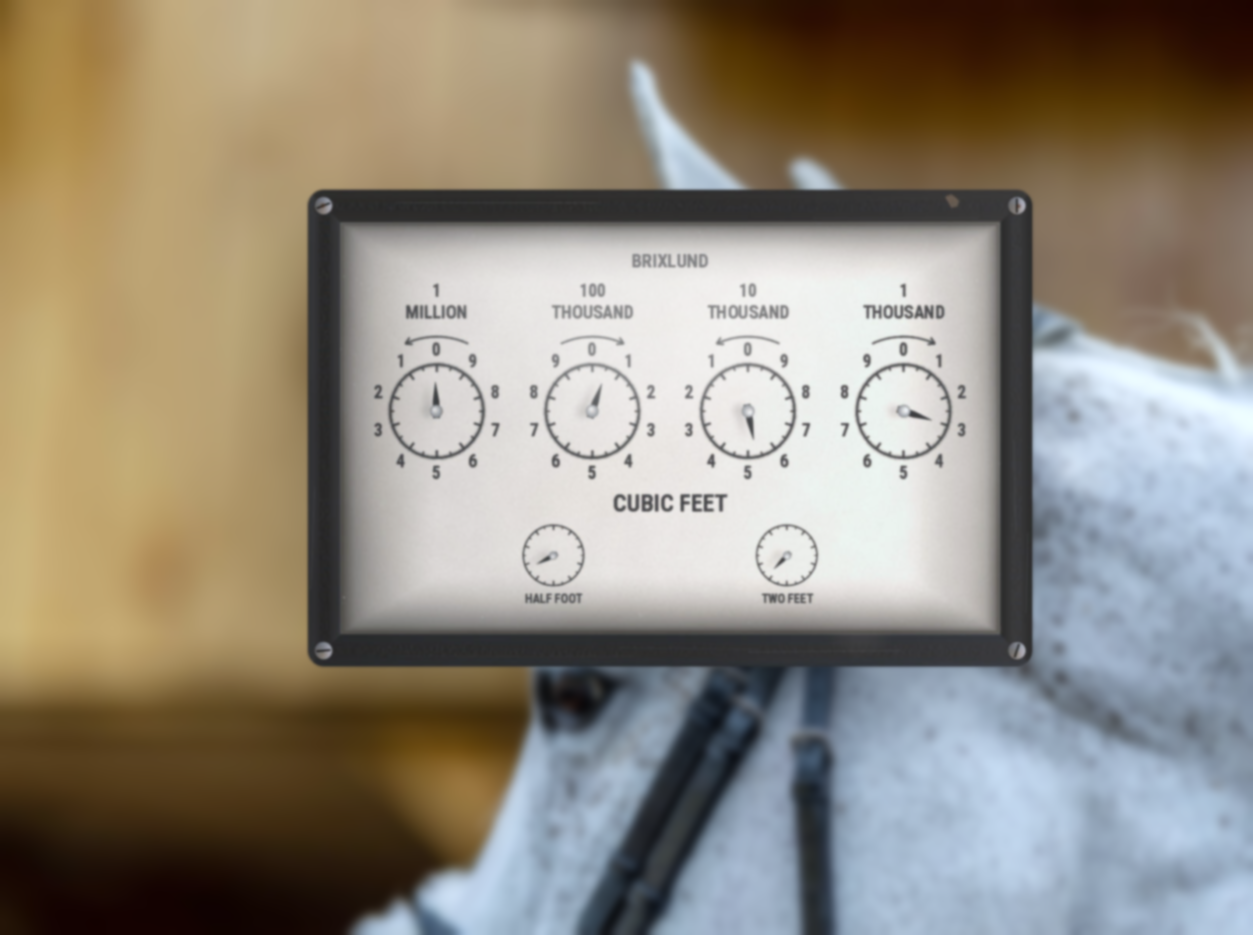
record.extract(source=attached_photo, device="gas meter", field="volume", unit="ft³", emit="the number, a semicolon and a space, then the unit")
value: 5300; ft³
